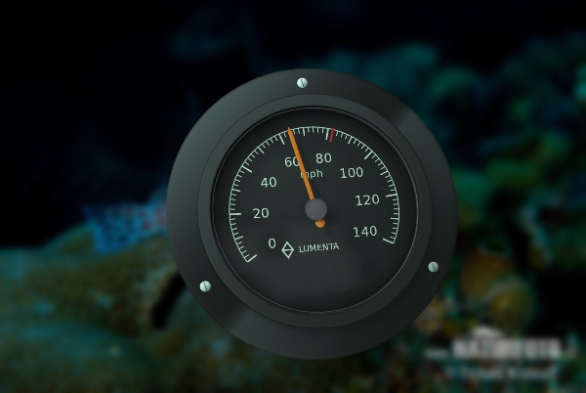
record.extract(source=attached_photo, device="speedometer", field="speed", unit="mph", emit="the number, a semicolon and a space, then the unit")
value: 64; mph
